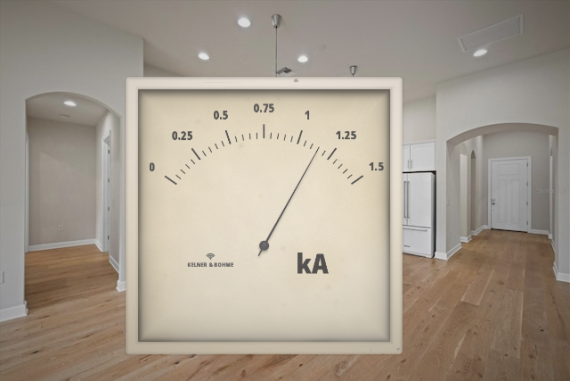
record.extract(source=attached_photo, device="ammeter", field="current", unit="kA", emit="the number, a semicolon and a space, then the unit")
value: 1.15; kA
